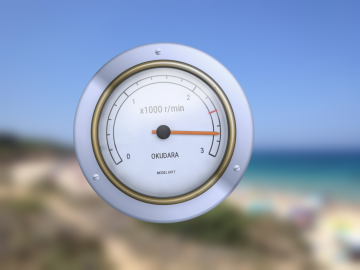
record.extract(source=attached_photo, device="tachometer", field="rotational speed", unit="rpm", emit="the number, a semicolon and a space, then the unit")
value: 2700; rpm
